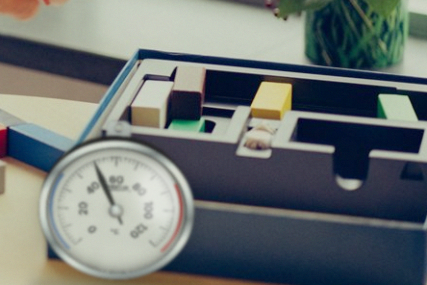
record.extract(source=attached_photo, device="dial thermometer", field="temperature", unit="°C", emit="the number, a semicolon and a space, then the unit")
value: 50; °C
